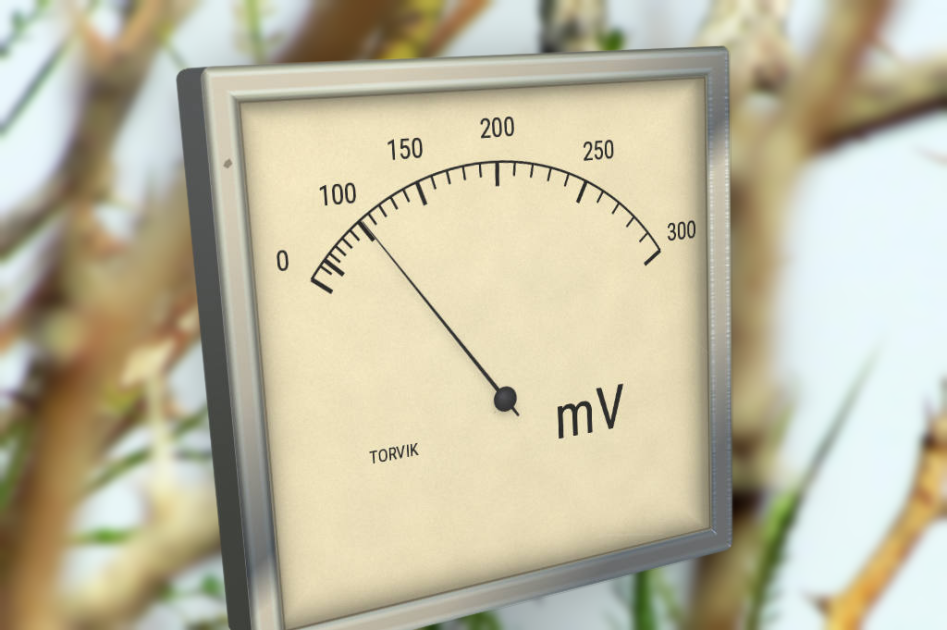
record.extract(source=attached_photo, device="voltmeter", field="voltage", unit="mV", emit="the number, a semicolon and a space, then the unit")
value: 100; mV
